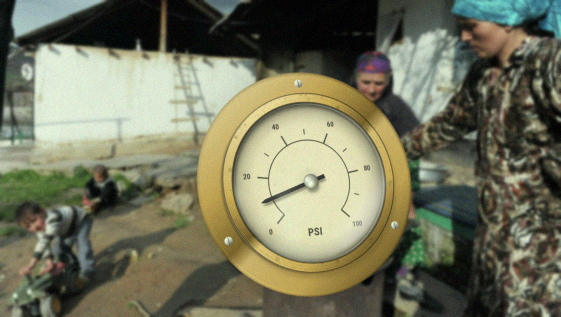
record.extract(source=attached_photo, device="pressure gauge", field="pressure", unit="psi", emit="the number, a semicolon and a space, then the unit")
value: 10; psi
